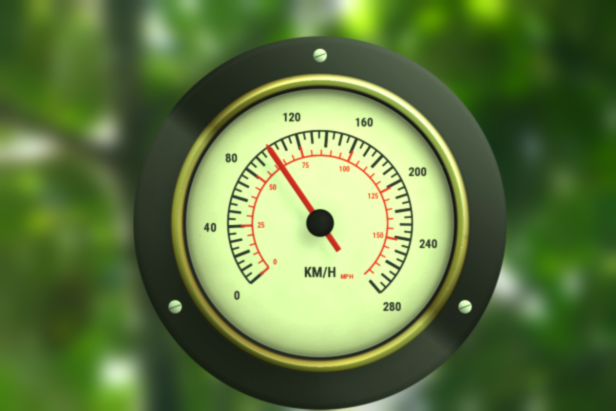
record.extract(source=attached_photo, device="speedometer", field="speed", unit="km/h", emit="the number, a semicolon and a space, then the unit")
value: 100; km/h
